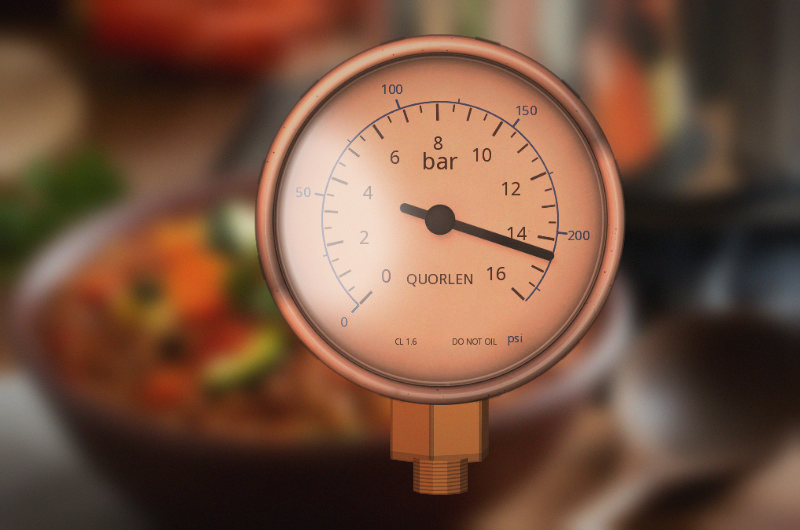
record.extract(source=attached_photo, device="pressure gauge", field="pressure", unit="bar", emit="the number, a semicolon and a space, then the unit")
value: 14.5; bar
